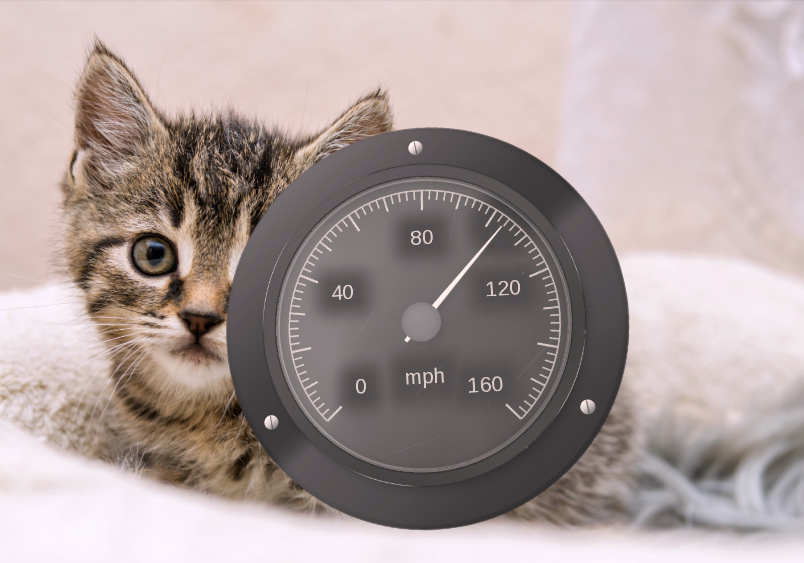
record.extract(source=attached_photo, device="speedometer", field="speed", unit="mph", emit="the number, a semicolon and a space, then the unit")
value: 104; mph
